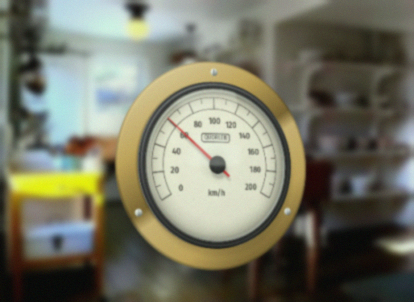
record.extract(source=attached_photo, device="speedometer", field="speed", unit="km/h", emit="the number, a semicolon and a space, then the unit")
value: 60; km/h
